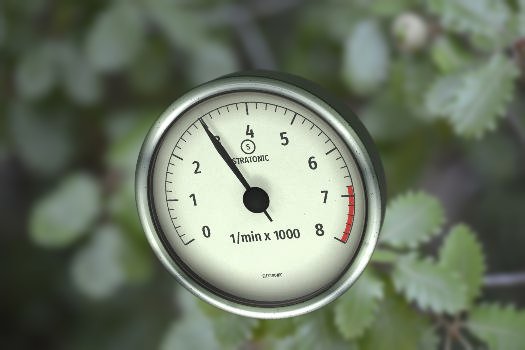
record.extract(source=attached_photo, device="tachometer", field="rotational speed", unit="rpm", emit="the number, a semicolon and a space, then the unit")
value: 3000; rpm
